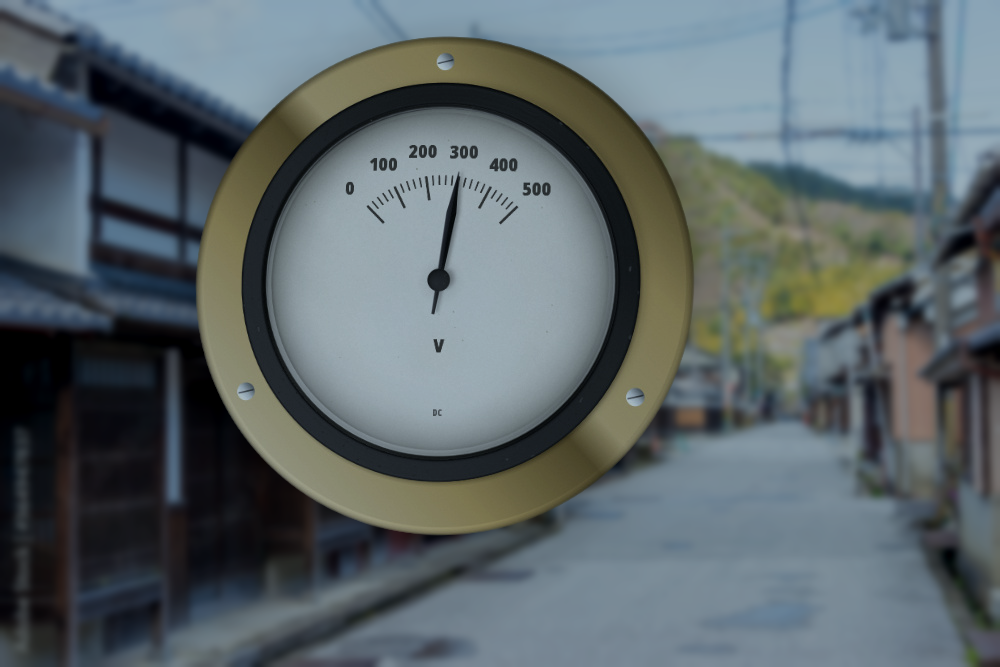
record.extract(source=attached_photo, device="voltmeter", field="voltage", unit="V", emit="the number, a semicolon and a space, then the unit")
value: 300; V
